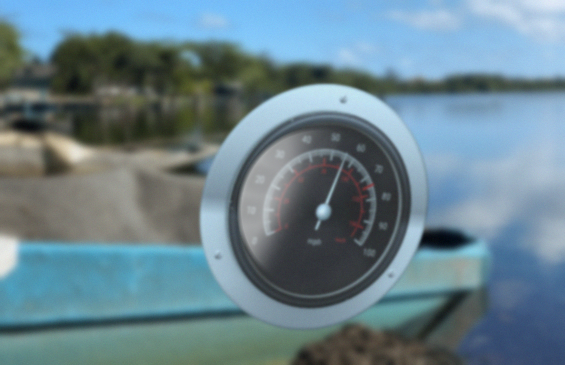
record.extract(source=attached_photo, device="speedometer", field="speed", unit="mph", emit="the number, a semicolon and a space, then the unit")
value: 55; mph
